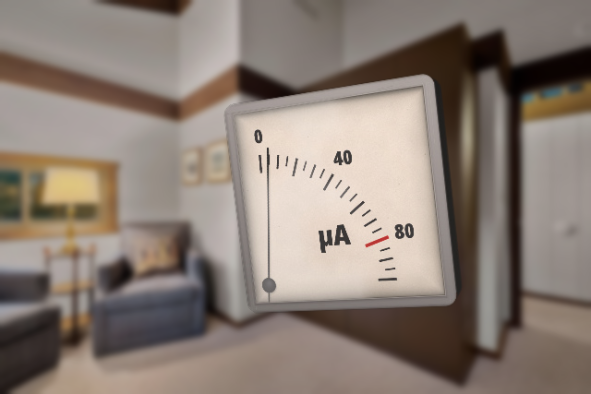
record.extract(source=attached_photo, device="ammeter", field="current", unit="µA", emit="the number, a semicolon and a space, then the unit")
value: 5; µA
